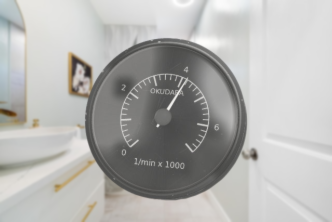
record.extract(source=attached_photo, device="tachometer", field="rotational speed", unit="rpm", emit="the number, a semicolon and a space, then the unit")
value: 4200; rpm
